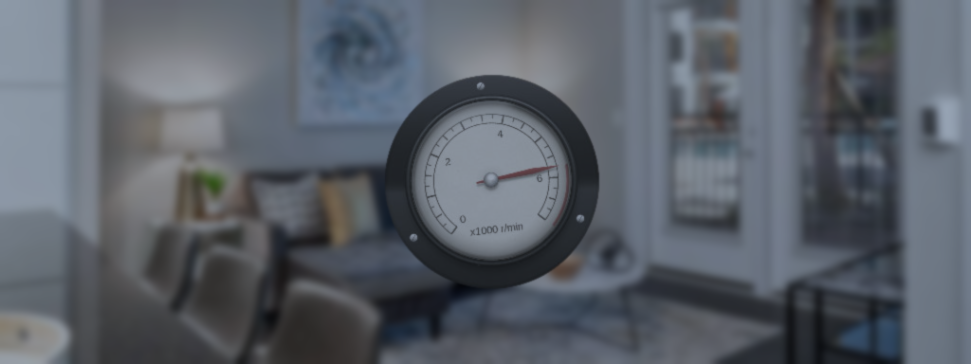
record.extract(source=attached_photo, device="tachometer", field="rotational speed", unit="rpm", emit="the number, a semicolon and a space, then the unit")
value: 5750; rpm
